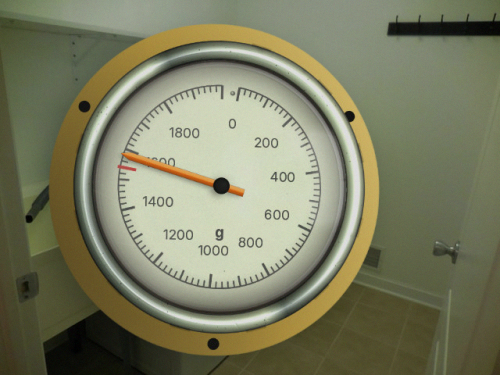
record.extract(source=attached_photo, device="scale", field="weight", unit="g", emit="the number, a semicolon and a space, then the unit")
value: 1580; g
